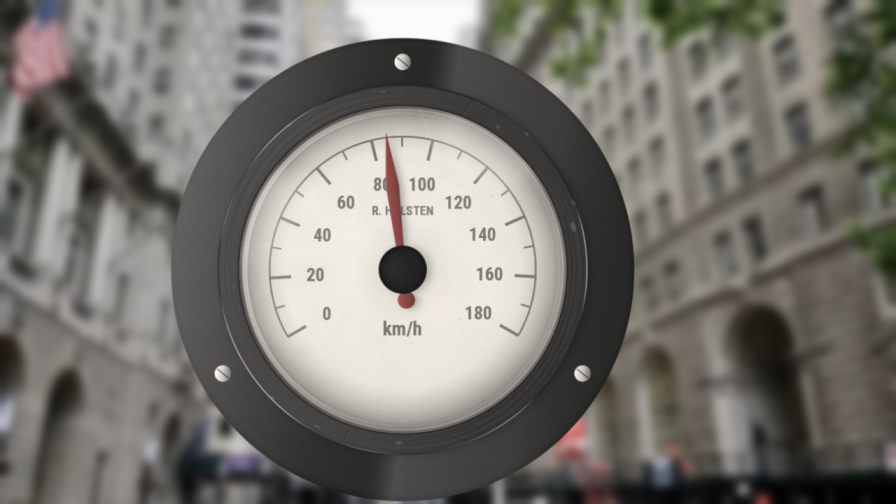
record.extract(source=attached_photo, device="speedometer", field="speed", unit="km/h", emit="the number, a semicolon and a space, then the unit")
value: 85; km/h
